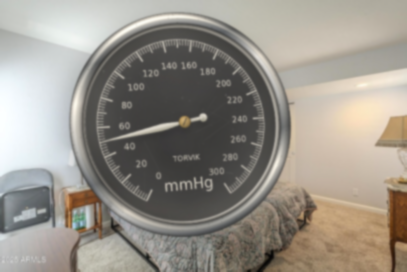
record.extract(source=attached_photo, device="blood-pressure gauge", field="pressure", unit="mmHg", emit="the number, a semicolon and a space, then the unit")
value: 50; mmHg
